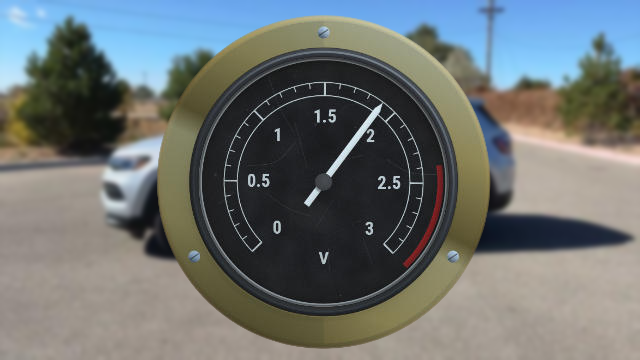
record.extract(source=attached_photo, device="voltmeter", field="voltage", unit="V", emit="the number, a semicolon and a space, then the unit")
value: 1.9; V
